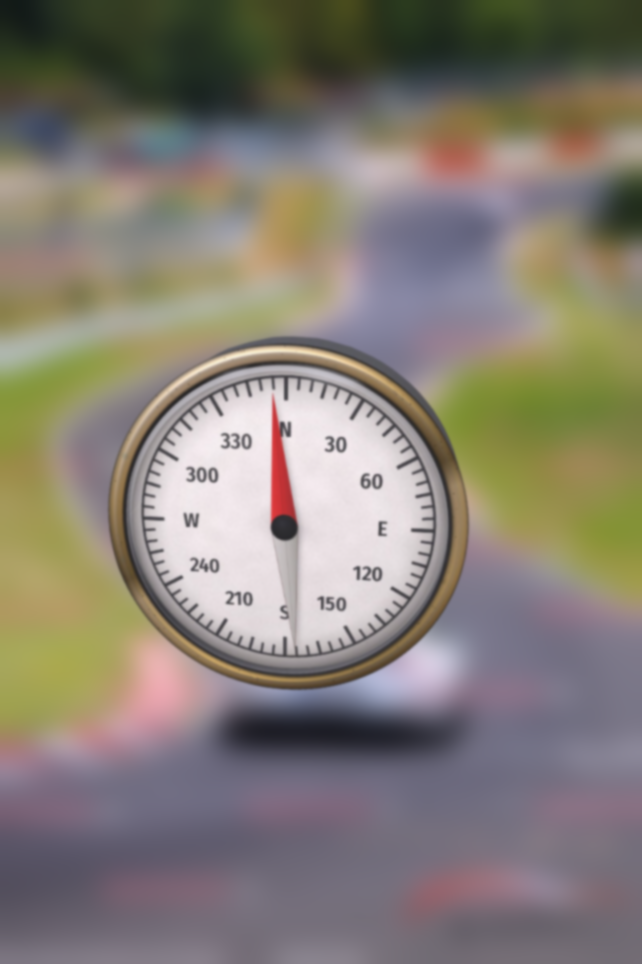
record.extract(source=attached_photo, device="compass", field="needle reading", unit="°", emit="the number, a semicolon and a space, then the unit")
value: 355; °
